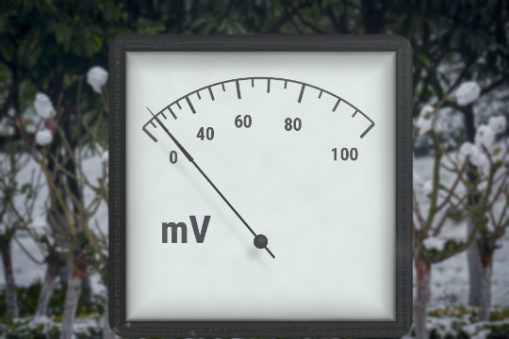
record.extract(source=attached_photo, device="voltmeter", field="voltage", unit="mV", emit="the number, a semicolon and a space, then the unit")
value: 20; mV
